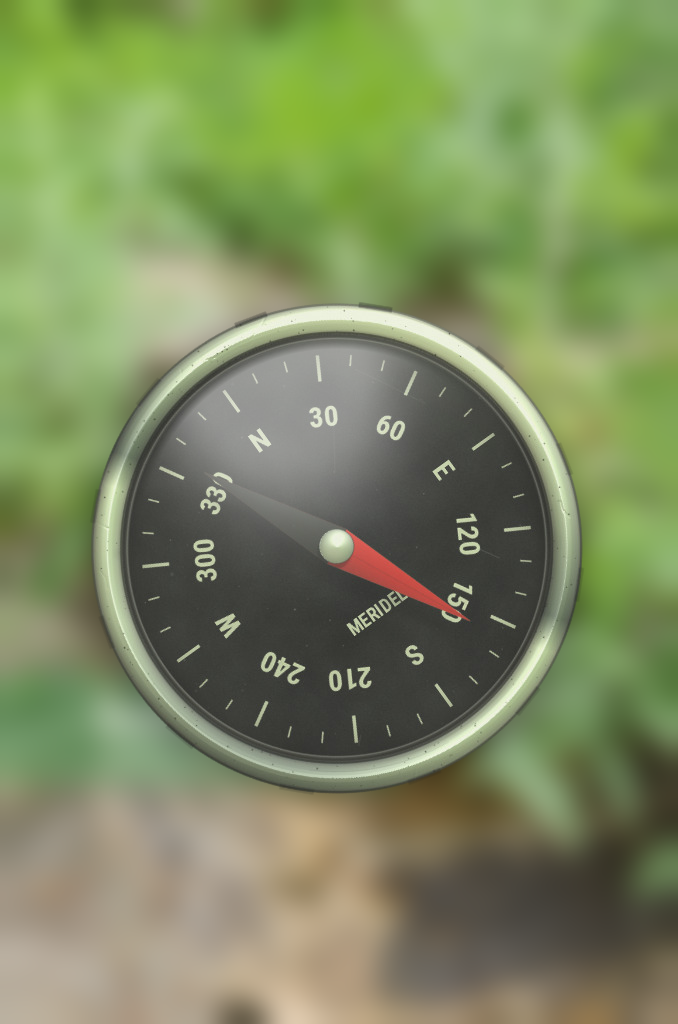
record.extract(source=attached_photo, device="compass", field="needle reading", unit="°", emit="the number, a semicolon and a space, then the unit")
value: 155; °
